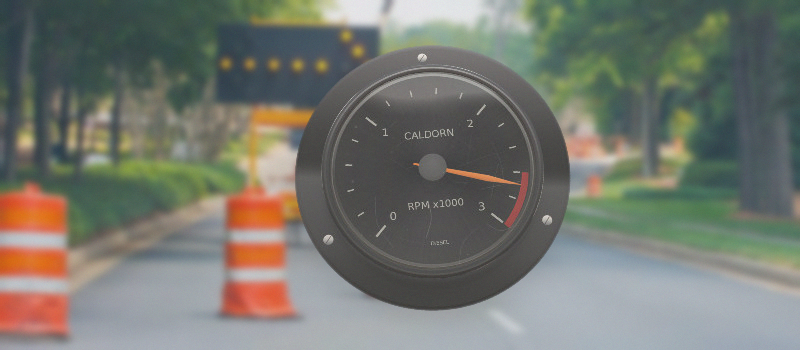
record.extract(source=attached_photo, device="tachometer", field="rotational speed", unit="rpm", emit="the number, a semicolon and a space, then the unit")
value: 2700; rpm
